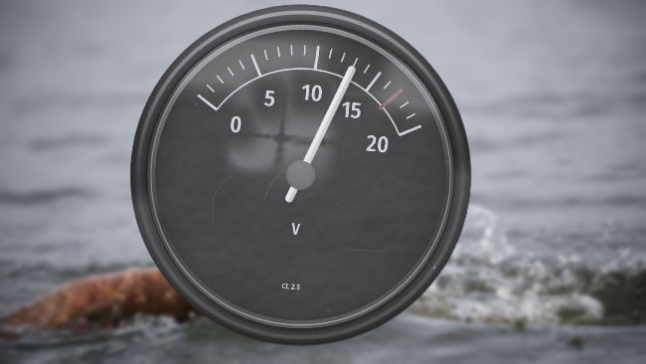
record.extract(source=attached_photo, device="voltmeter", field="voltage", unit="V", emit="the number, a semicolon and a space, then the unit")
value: 13; V
